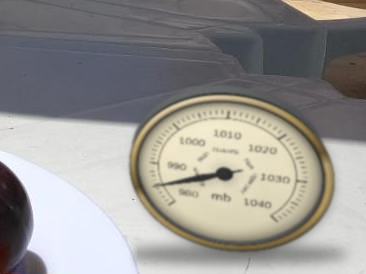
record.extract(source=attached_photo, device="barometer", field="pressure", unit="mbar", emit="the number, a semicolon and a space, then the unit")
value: 985; mbar
